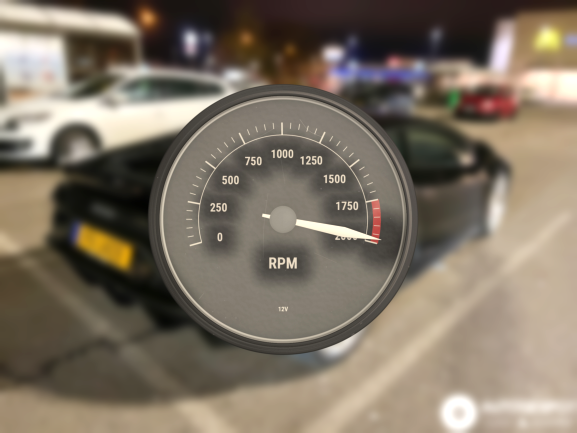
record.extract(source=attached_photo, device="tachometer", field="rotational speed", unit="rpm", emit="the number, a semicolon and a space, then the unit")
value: 1975; rpm
